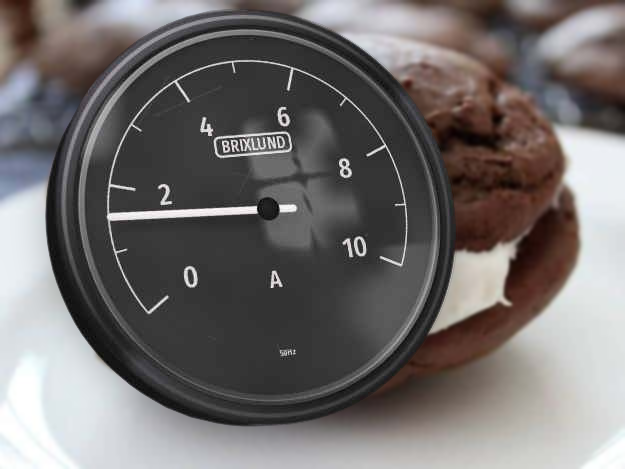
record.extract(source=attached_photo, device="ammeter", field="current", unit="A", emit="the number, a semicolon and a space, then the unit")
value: 1.5; A
